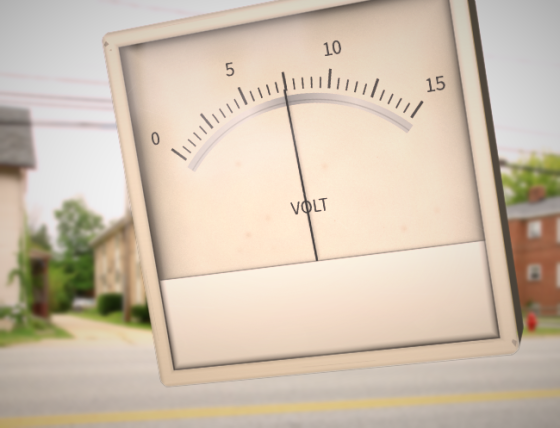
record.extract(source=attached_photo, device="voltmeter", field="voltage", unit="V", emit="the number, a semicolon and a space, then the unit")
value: 7.5; V
